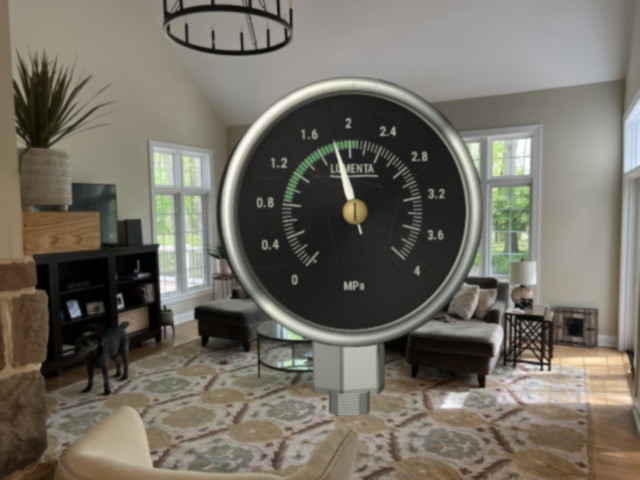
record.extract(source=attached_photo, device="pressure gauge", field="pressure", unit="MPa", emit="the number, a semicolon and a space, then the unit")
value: 1.8; MPa
